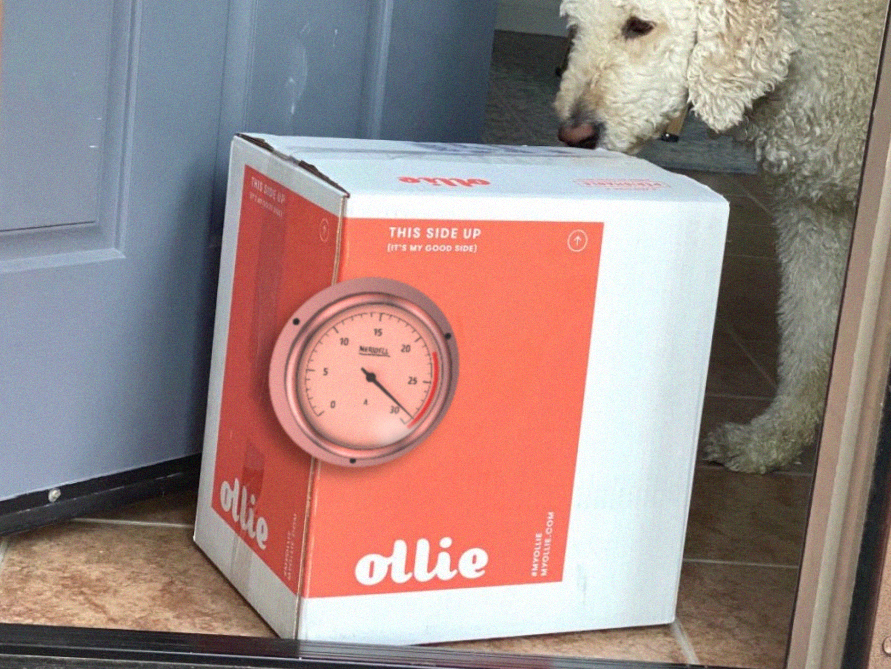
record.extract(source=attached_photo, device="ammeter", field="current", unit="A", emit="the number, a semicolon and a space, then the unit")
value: 29; A
